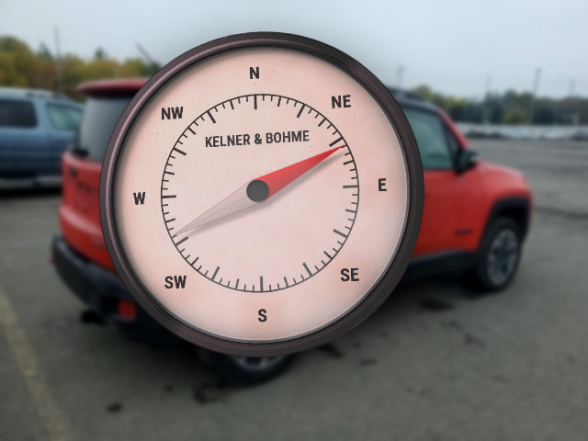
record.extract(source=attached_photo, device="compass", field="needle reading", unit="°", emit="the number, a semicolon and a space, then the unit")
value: 65; °
